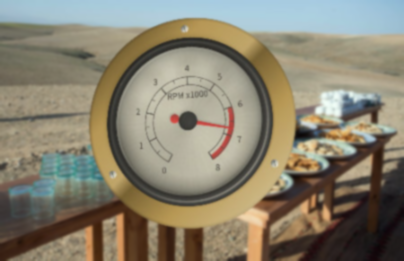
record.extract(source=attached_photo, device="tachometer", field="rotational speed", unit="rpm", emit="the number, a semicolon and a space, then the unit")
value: 6750; rpm
